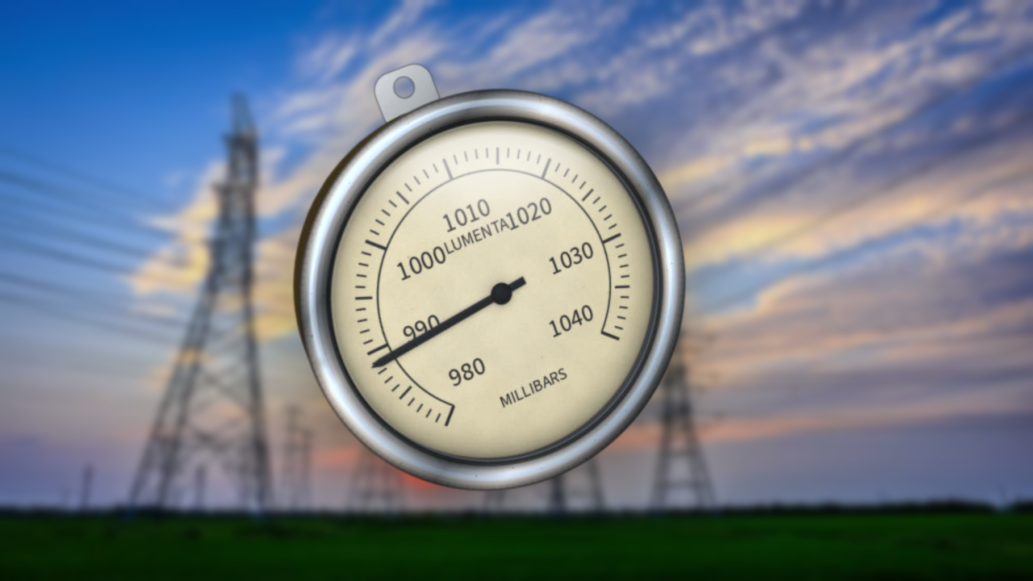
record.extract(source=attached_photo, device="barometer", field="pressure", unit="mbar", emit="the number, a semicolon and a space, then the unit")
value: 989; mbar
